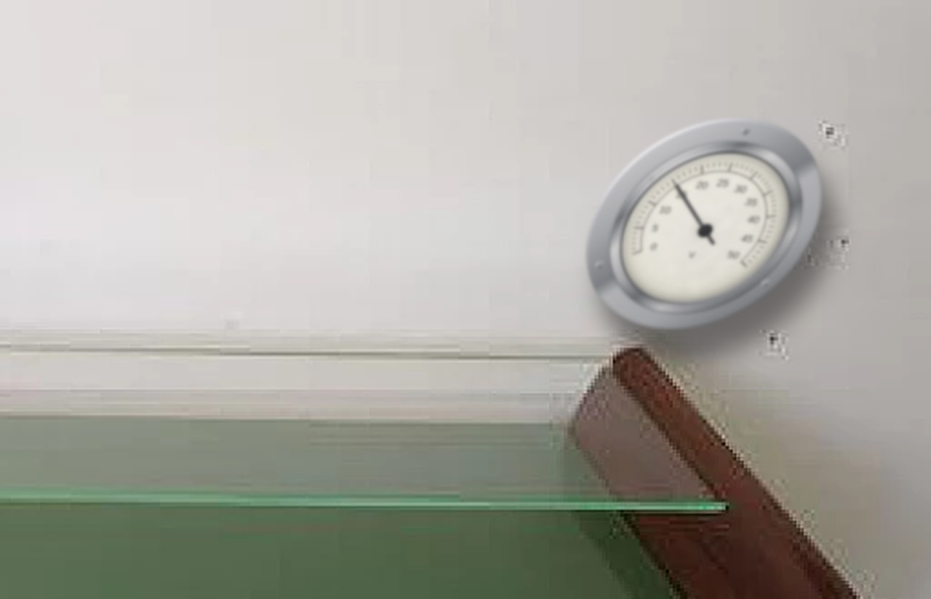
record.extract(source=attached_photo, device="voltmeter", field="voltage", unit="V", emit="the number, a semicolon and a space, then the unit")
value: 15; V
